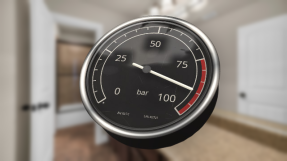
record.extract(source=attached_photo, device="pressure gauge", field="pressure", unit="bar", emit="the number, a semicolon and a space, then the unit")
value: 90; bar
